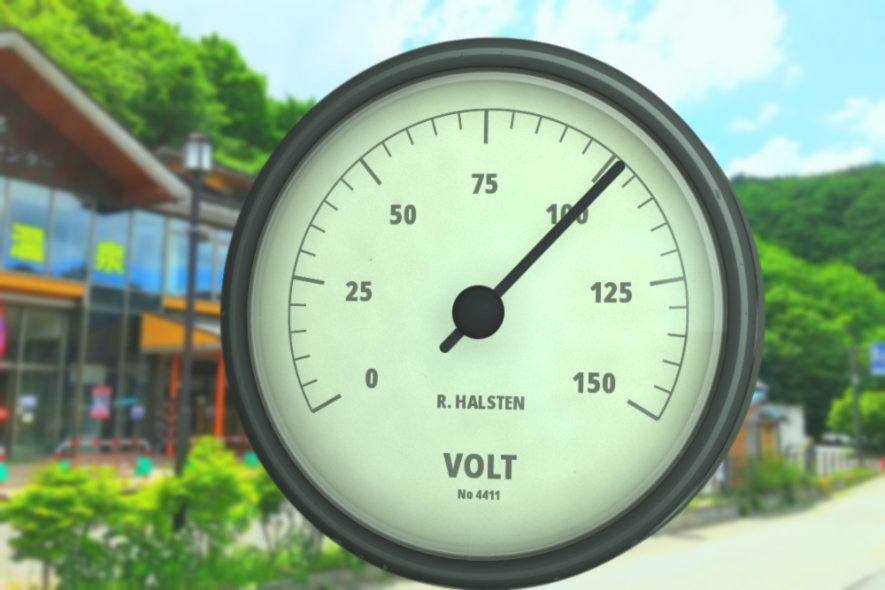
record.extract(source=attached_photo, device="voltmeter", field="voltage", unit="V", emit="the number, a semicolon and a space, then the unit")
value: 102.5; V
